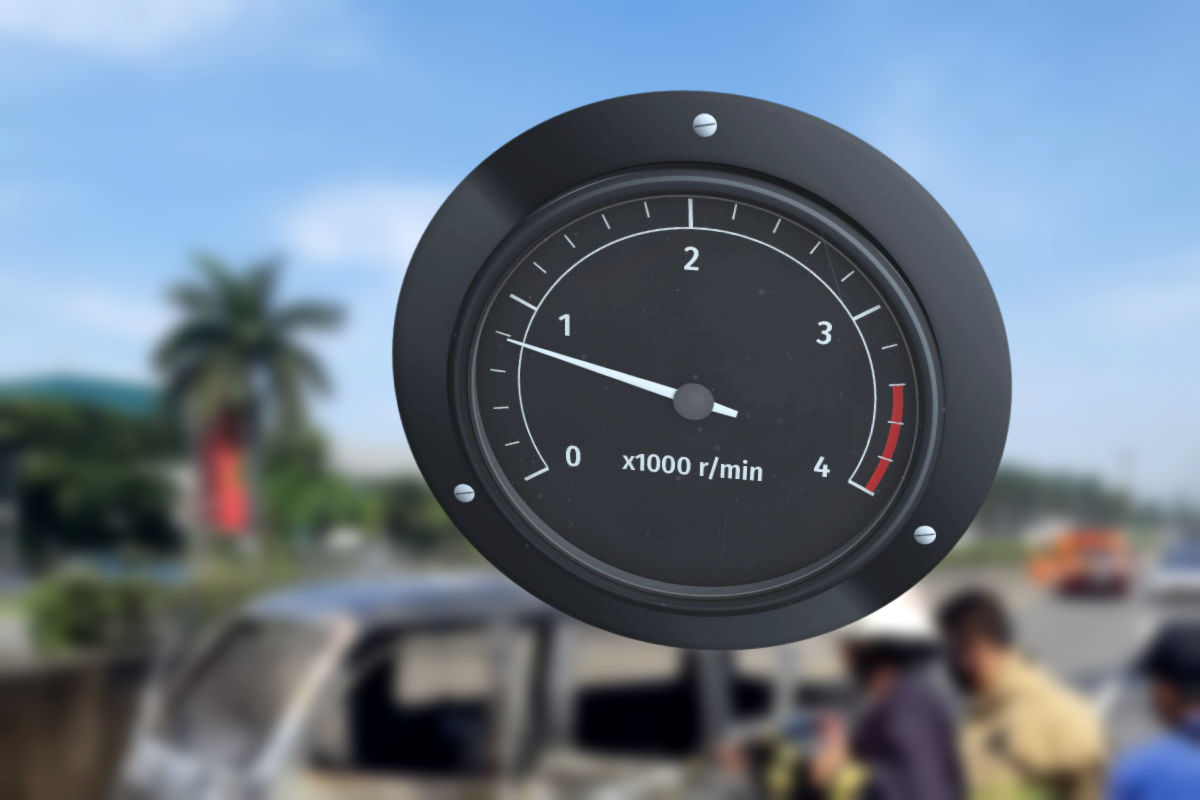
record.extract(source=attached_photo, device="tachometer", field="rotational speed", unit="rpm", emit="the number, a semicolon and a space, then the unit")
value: 800; rpm
